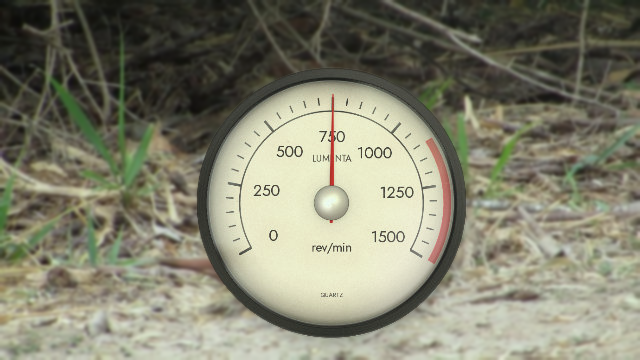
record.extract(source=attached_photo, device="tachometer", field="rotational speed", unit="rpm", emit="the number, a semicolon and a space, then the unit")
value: 750; rpm
